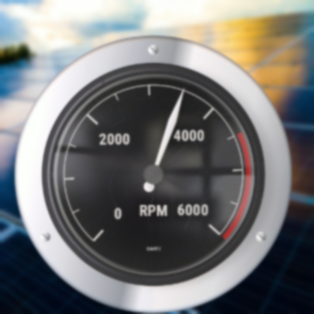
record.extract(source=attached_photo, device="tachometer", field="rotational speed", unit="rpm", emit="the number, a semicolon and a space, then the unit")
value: 3500; rpm
